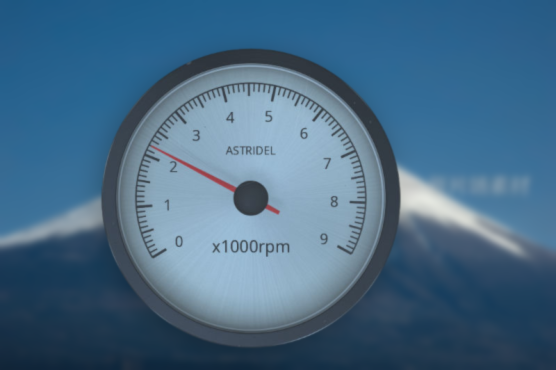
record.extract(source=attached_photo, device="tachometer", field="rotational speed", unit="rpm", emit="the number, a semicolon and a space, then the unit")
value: 2200; rpm
